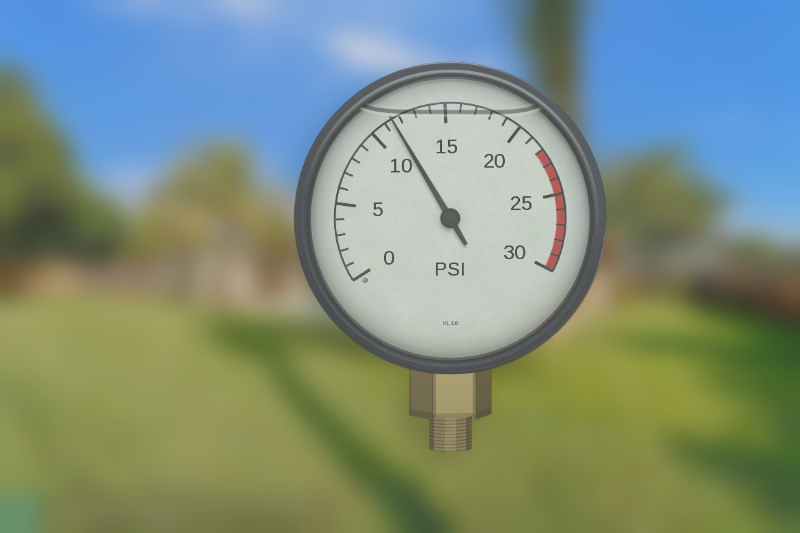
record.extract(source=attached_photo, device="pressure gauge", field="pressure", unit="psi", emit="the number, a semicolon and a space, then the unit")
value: 11.5; psi
